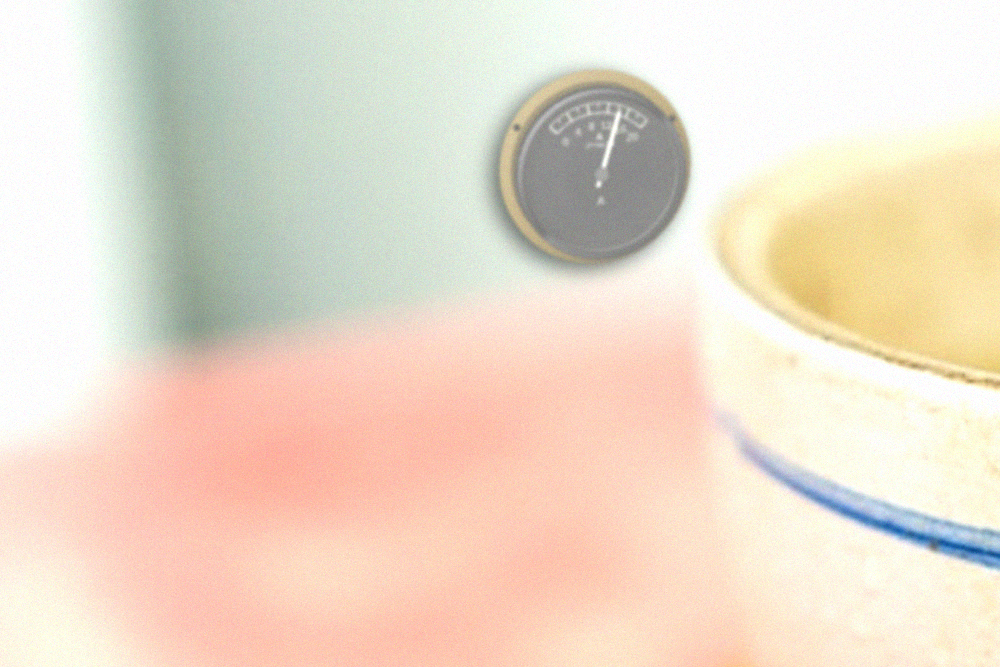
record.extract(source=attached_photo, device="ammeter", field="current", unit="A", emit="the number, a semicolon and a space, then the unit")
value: 14; A
